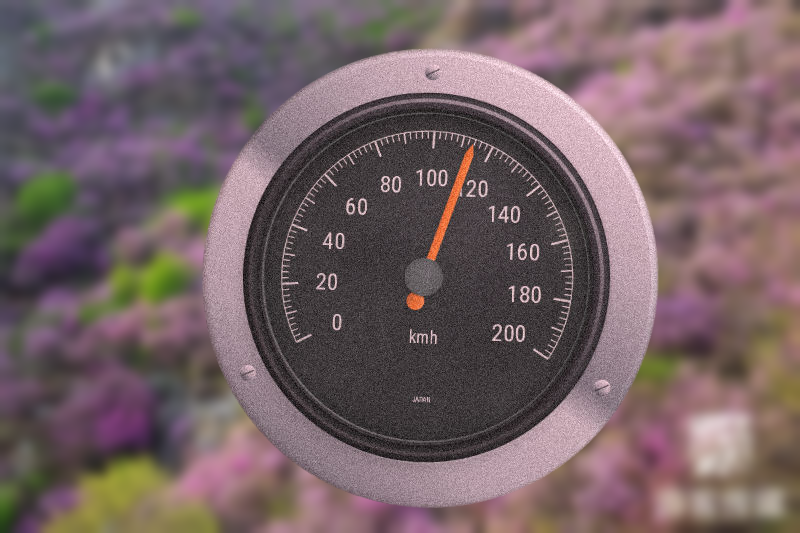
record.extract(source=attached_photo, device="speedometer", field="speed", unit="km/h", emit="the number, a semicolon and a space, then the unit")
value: 114; km/h
